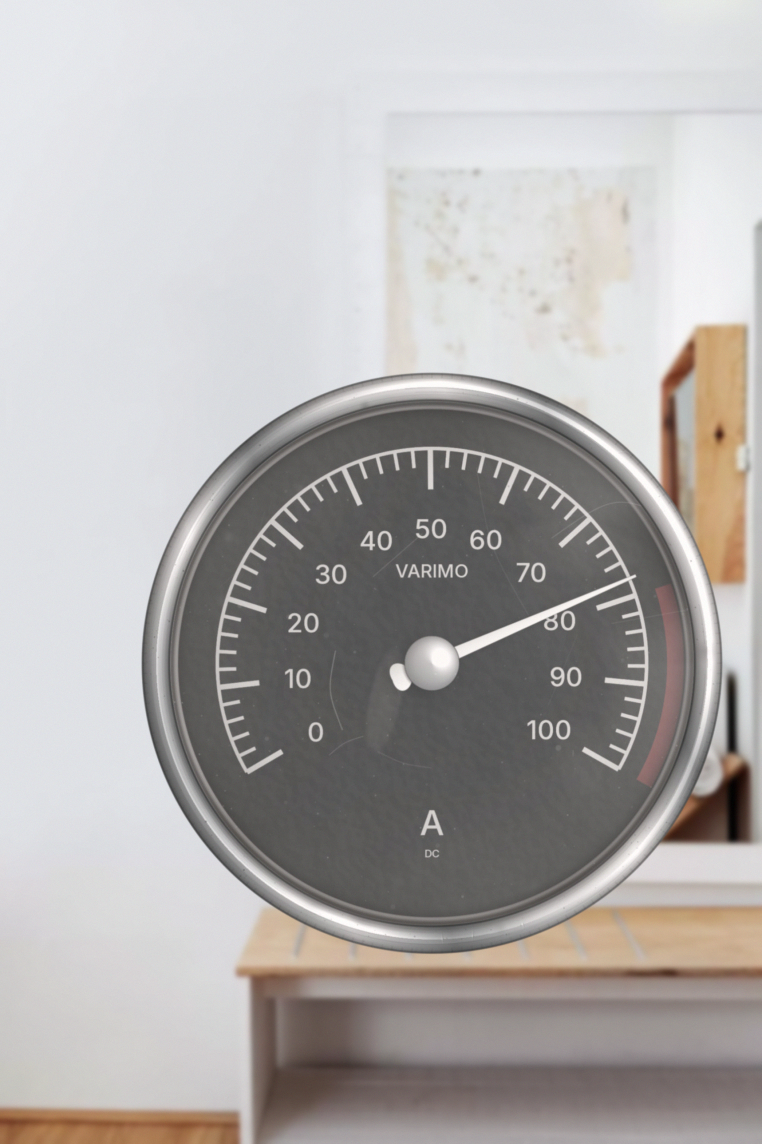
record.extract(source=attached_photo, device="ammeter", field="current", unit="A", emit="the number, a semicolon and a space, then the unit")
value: 78; A
